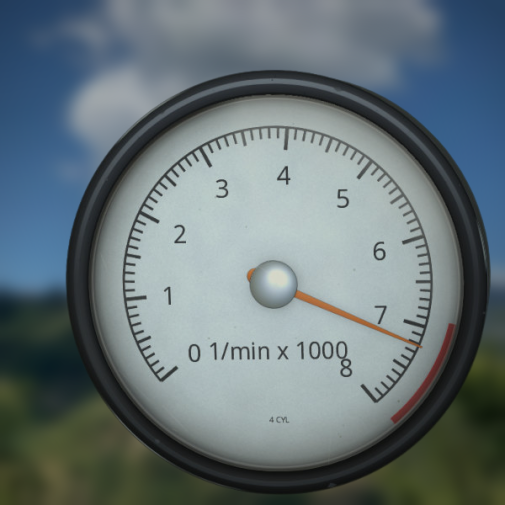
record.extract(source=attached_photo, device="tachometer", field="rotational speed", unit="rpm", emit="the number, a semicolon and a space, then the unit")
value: 7200; rpm
